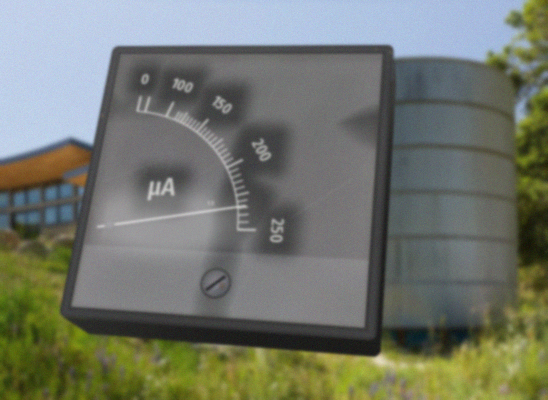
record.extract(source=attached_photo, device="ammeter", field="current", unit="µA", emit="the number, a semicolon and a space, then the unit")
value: 235; µA
